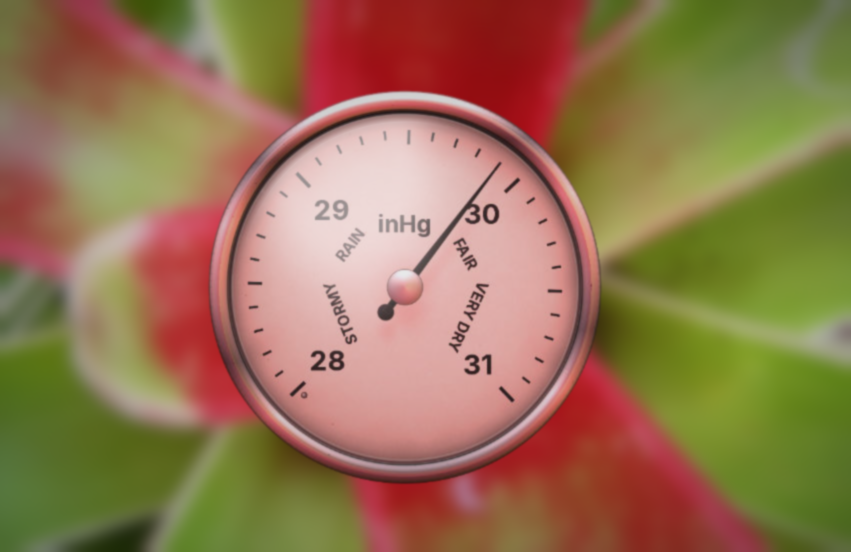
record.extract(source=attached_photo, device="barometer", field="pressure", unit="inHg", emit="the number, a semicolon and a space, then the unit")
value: 29.9; inHg
